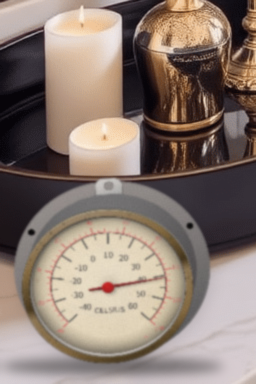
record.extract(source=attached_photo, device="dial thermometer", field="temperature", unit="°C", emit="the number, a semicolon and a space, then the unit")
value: 40; °C
